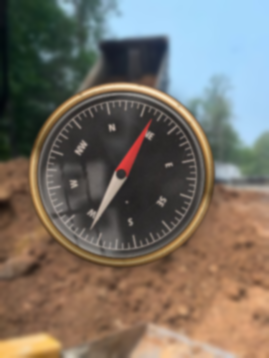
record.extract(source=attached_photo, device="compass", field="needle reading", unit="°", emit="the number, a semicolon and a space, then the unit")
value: 40; °
